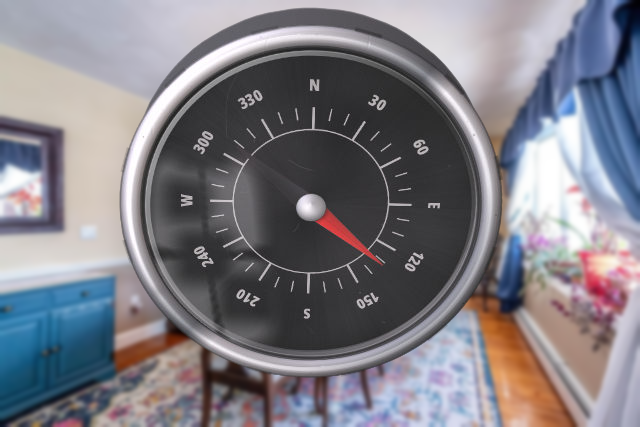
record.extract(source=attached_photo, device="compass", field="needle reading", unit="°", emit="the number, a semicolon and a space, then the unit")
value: 130; °
